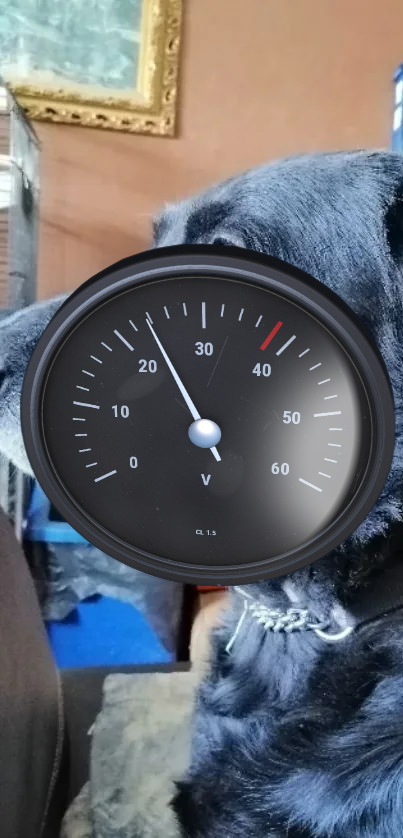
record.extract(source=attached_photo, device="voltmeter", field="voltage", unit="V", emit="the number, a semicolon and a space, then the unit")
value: 24; V
